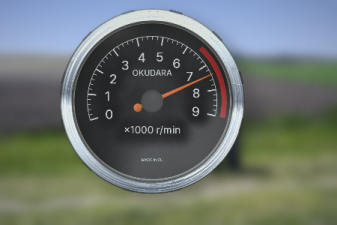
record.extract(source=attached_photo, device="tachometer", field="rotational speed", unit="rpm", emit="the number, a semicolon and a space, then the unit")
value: 7400; rpm
